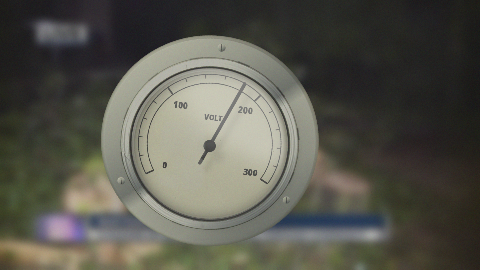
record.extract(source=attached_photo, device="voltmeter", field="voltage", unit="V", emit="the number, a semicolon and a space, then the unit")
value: 180; V
